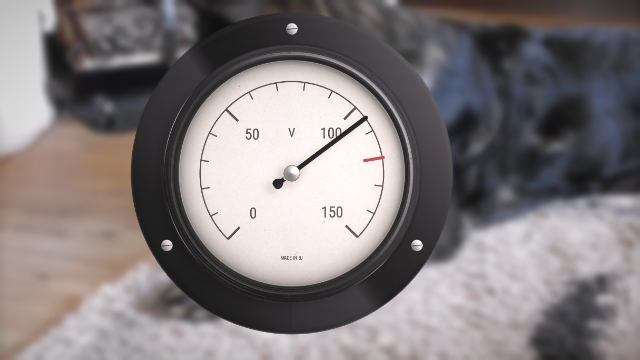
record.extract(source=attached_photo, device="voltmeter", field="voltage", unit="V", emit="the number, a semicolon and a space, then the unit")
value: 105; V
